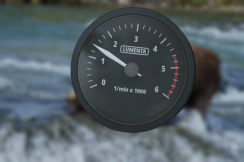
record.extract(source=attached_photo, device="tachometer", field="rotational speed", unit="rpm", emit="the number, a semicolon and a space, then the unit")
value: 1400; rpm
